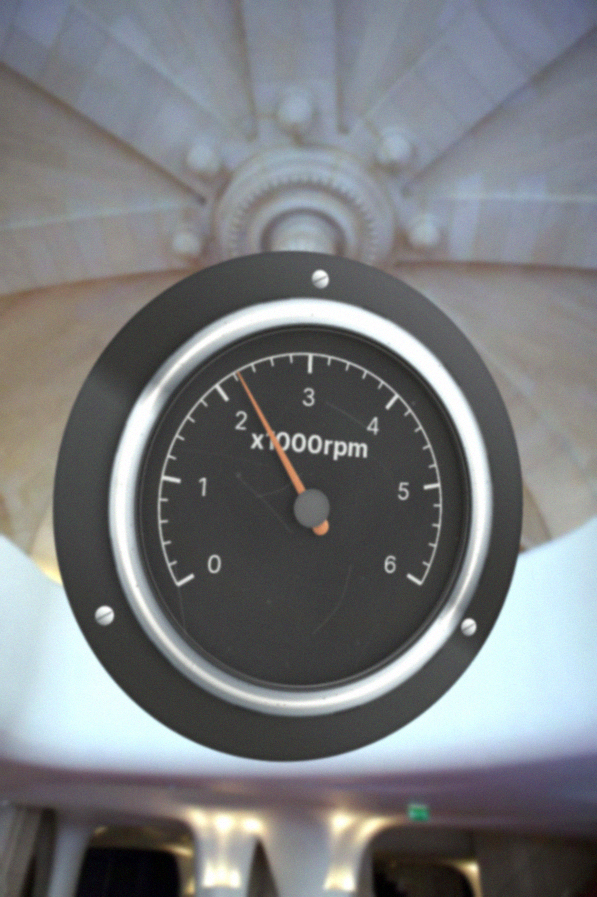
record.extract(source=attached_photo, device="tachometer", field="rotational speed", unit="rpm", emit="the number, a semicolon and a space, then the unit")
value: 2200; rpm
